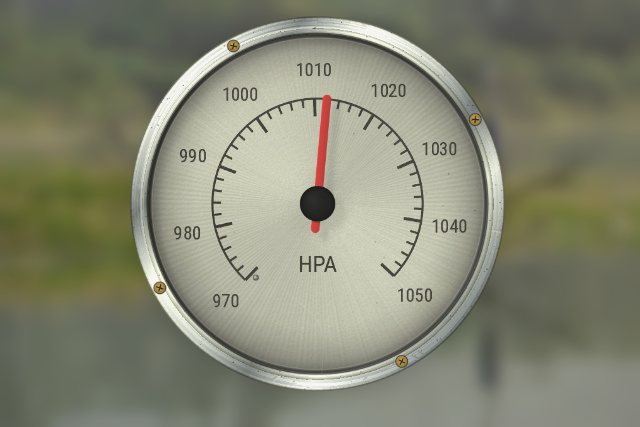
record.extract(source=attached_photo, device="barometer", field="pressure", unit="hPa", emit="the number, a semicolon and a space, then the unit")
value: 1012; hPa
